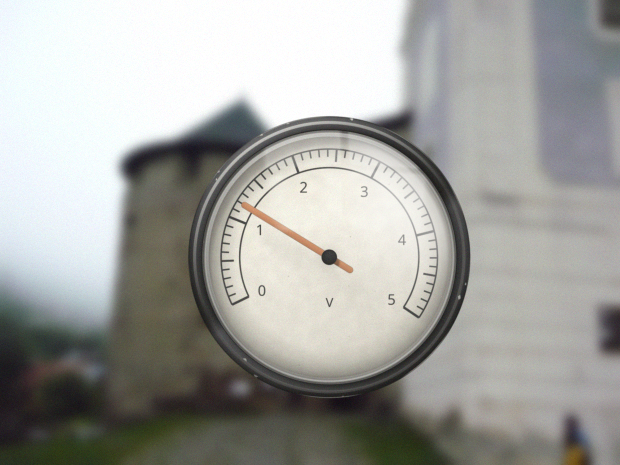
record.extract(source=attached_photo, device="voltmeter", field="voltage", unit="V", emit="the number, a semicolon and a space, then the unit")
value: 1.2; V
